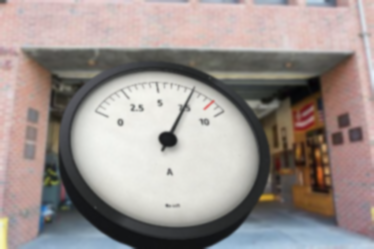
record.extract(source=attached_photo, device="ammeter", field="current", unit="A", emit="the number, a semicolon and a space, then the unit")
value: 7.5; A
